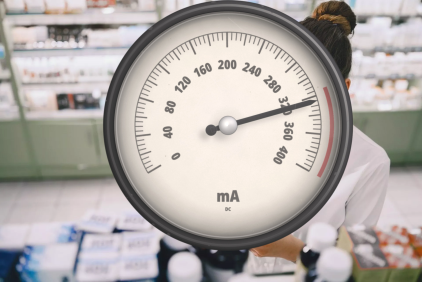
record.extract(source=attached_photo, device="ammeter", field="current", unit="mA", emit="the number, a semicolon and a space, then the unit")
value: 325; mA
